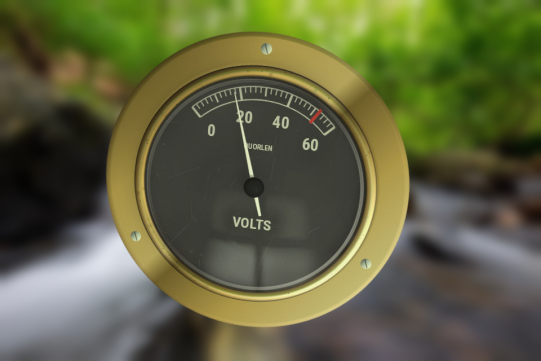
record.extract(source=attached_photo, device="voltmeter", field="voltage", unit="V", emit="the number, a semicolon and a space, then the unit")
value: 18; V
